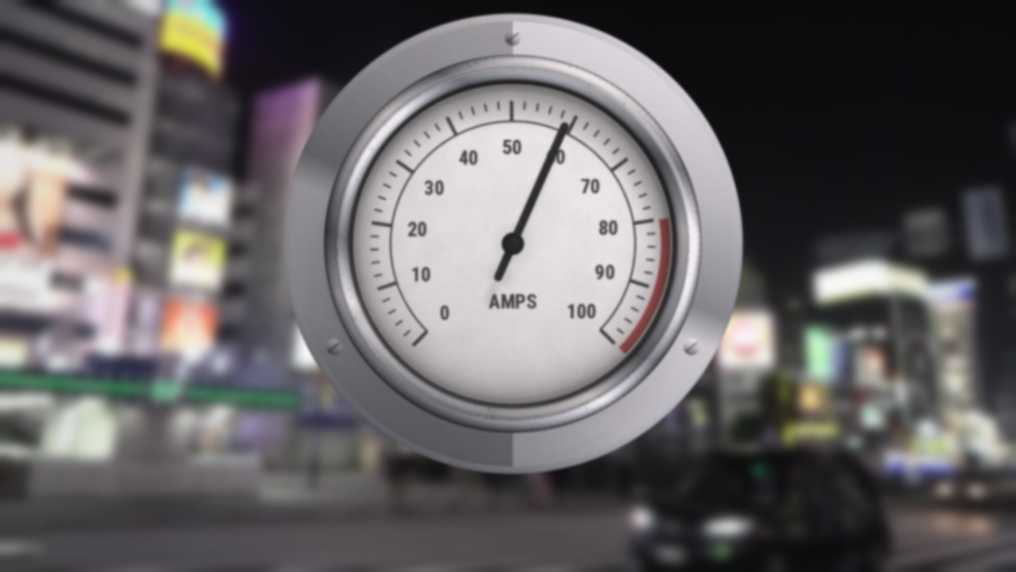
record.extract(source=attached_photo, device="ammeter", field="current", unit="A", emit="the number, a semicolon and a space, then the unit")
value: 59; A
